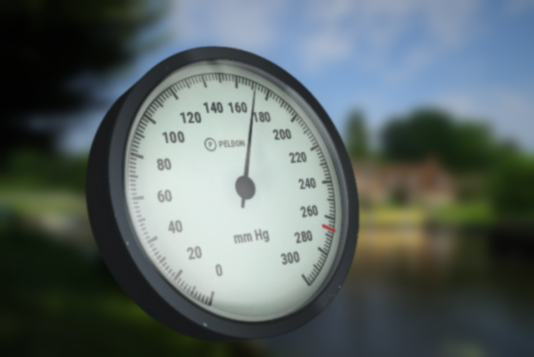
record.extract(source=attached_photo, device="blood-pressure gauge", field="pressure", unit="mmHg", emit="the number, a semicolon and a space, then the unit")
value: 170; mmHg
